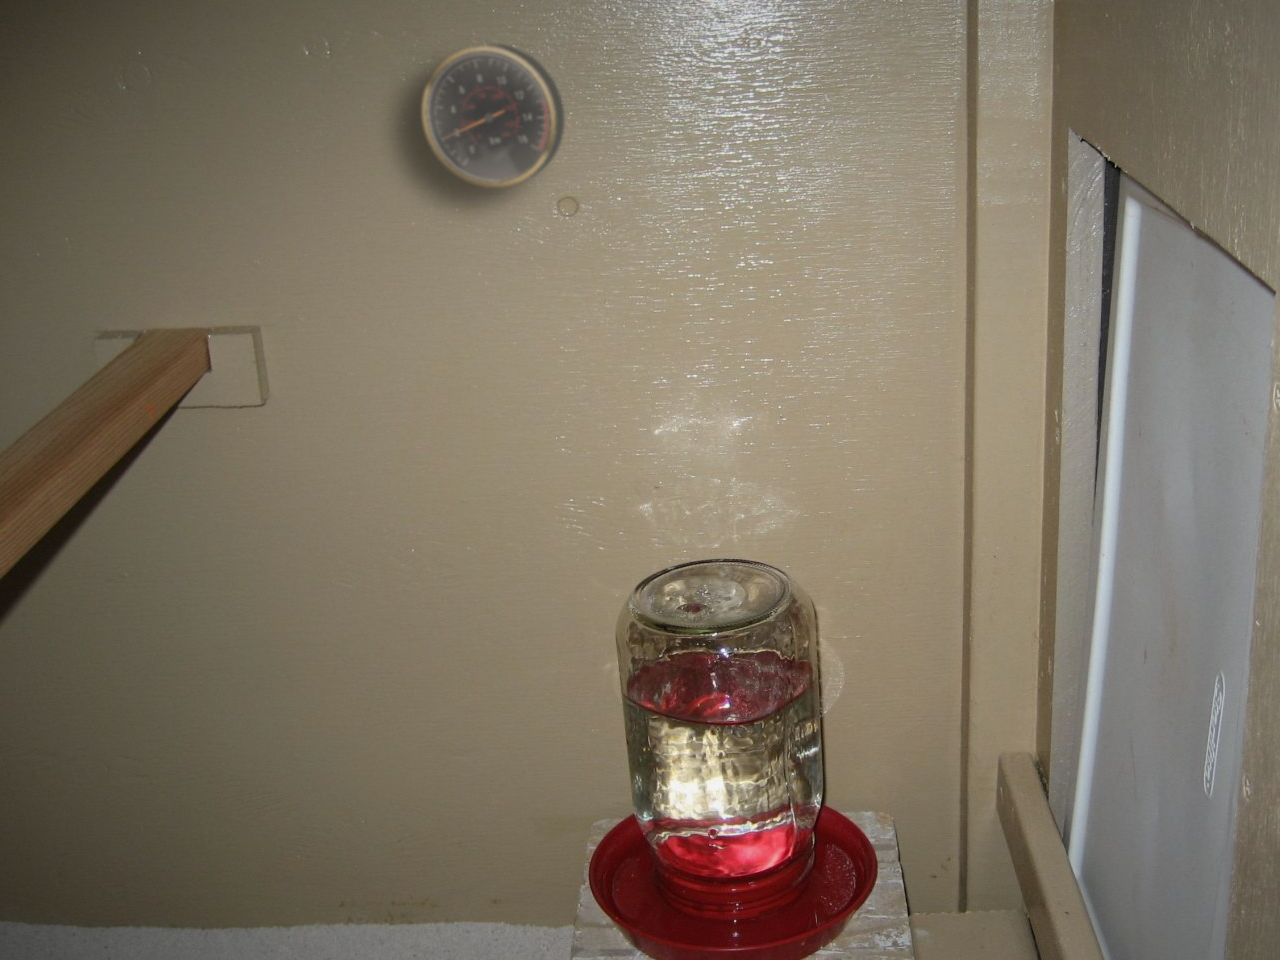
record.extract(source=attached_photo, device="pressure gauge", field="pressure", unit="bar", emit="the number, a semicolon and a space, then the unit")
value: 2; bar
